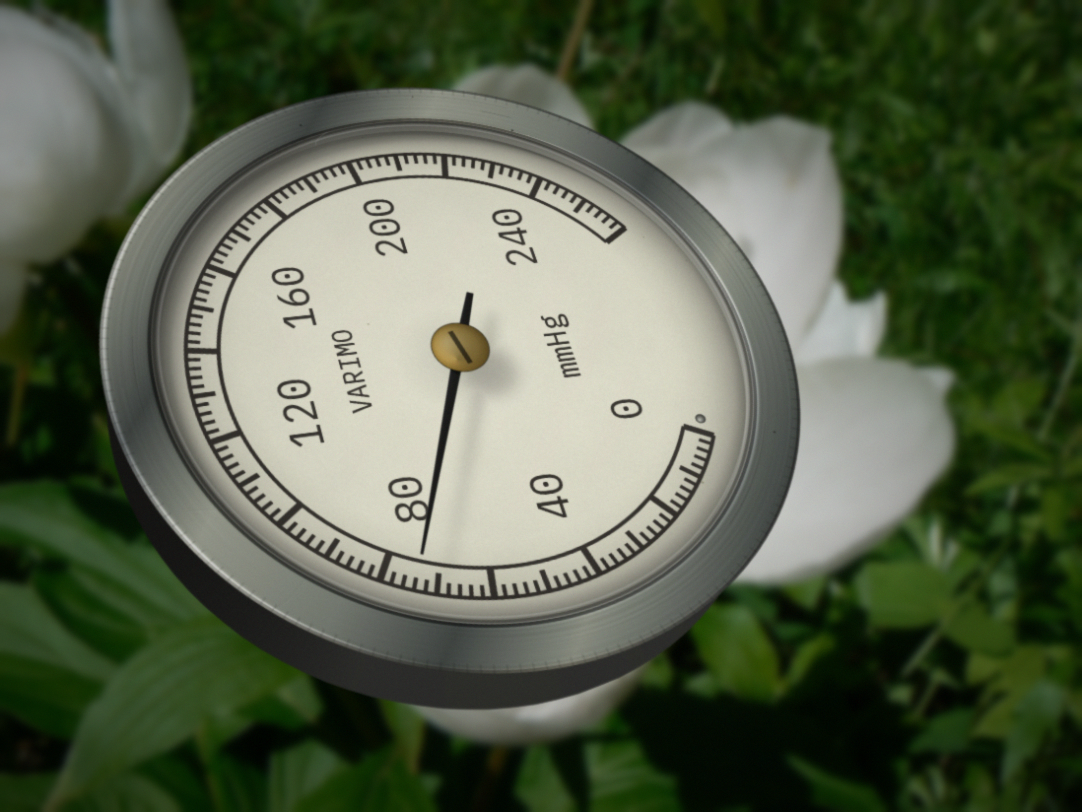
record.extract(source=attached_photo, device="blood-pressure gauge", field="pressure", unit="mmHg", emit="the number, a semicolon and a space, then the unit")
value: 74; mmHg
